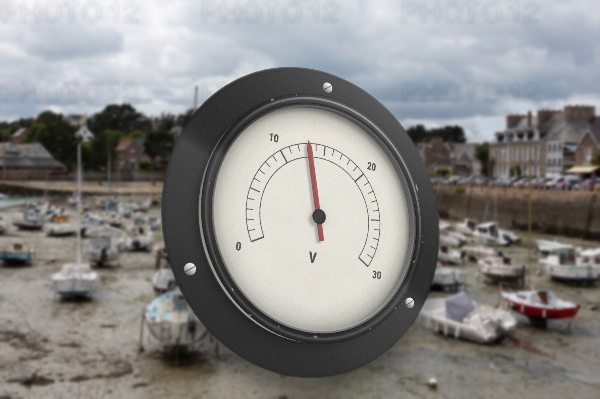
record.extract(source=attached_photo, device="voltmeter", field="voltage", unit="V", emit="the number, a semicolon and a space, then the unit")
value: 13; V
